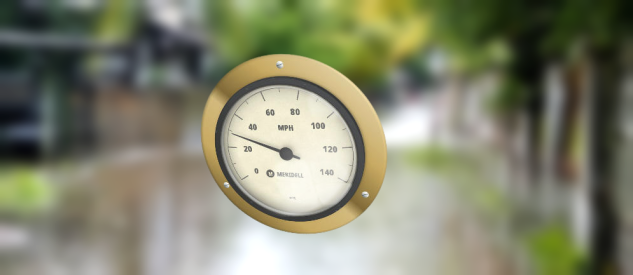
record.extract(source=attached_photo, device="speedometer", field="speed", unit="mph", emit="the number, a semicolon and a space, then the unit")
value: 30; mph
